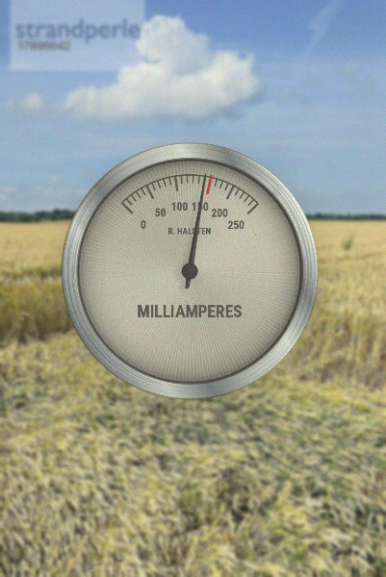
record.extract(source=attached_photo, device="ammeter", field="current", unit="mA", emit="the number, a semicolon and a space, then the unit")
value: 150; mA
